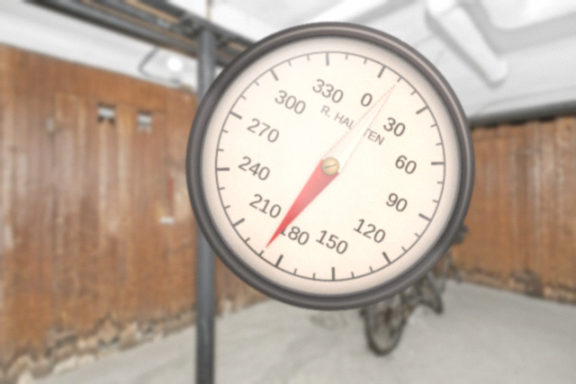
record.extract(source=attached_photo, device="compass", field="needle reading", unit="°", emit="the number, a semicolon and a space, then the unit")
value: 190; °
